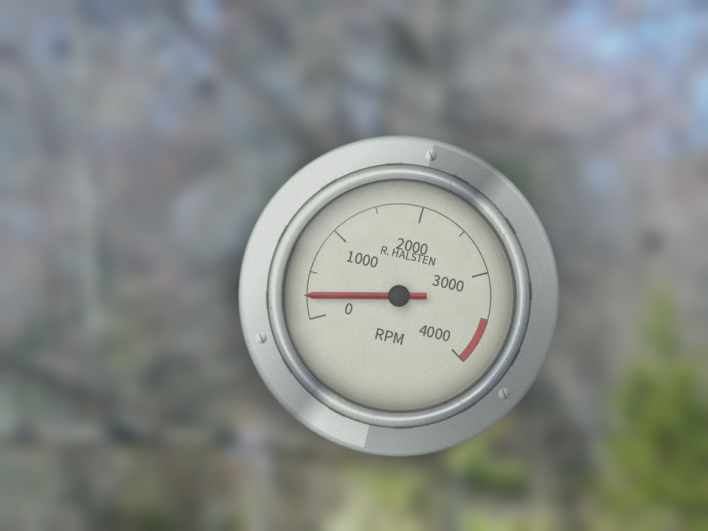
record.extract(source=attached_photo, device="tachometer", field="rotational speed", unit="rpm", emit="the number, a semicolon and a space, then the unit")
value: 250; rpm
